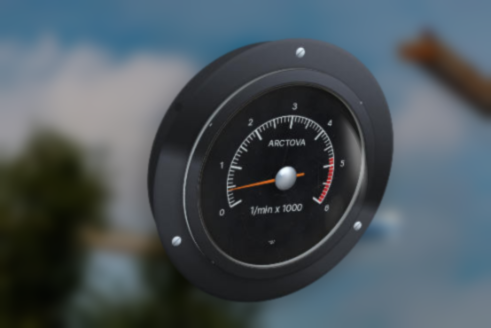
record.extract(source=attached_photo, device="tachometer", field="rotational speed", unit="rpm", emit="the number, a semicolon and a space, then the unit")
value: 500; rpm
